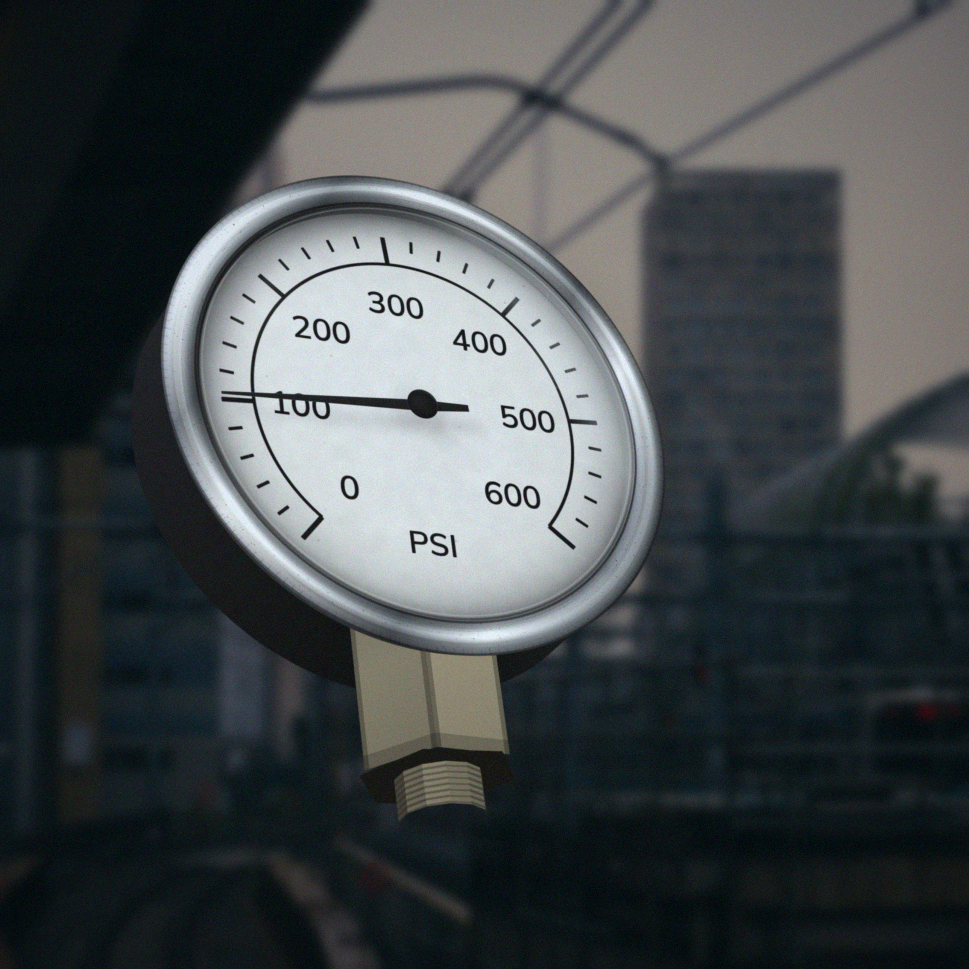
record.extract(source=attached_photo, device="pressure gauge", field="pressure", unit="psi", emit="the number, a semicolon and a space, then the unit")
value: 100; psi
